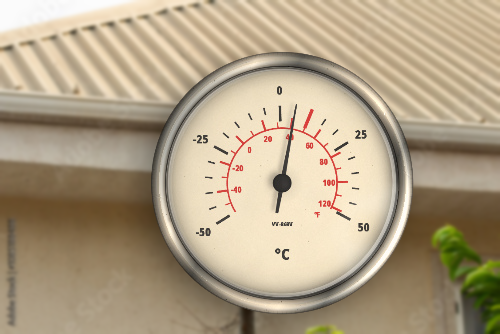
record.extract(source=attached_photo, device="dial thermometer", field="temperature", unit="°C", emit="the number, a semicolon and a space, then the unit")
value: 5; °C
